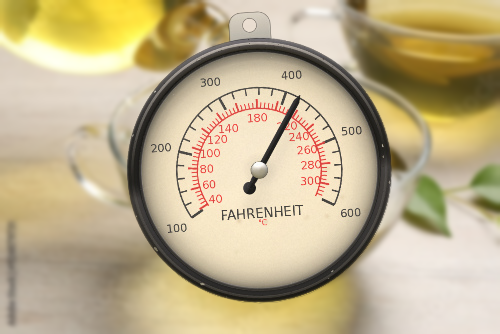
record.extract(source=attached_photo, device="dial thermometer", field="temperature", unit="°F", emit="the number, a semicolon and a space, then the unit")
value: 420; °F
